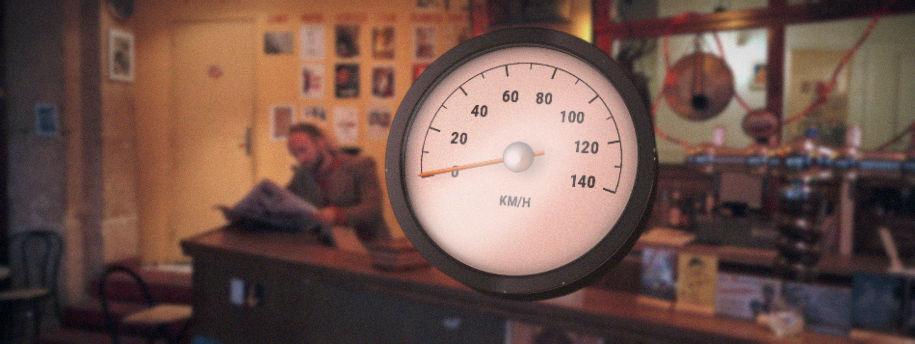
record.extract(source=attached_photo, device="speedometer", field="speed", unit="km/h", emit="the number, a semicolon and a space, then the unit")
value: 0; km/h
